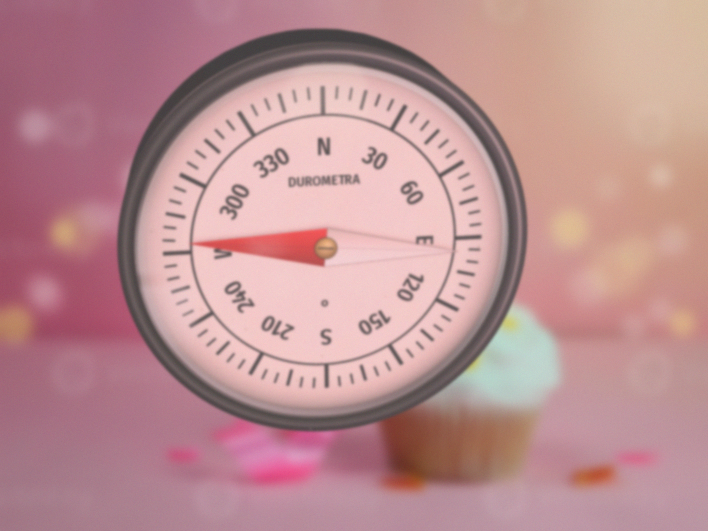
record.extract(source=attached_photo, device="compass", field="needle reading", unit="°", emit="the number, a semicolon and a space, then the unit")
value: 275; °
